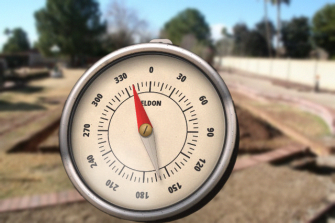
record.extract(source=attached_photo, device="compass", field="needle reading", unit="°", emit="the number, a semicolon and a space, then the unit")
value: 340; °
